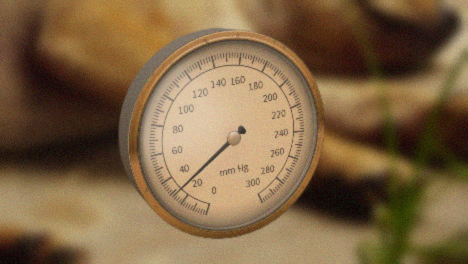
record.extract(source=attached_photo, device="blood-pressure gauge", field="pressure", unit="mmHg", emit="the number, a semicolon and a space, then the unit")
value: 30; mmHg
